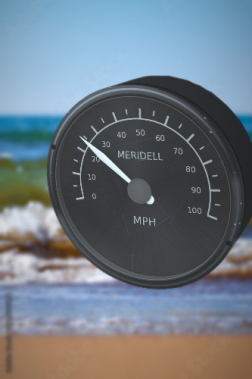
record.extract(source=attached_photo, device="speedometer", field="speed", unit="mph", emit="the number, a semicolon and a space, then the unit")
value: 25; mph
